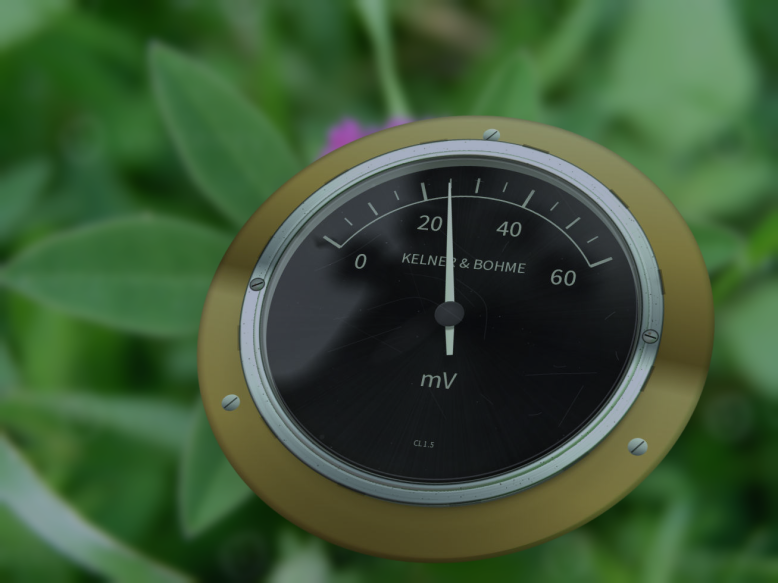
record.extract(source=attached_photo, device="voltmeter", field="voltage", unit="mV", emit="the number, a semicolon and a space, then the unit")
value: 25; mV
